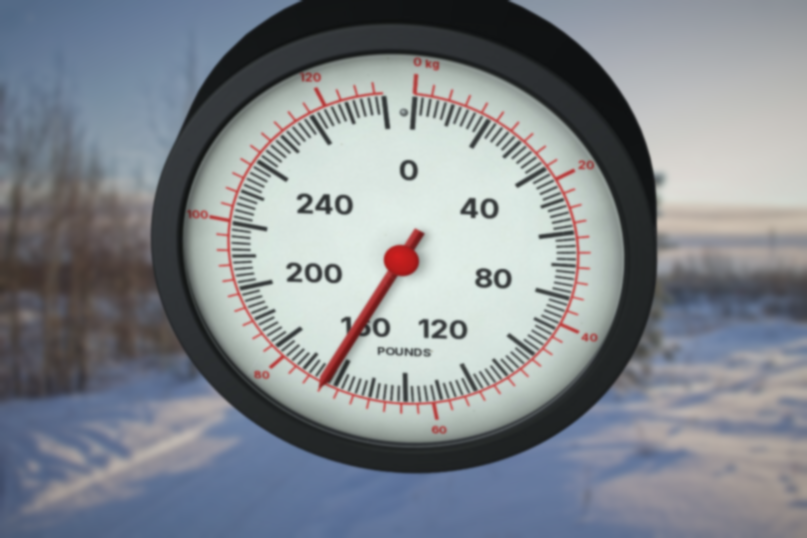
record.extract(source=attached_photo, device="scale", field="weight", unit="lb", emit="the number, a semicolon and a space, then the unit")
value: 164; lb
